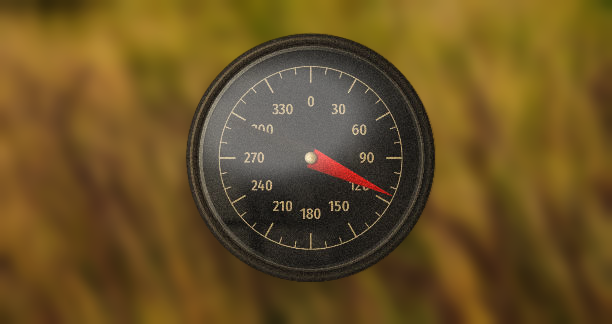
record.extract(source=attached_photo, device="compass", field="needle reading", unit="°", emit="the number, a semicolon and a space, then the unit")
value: 115; °
